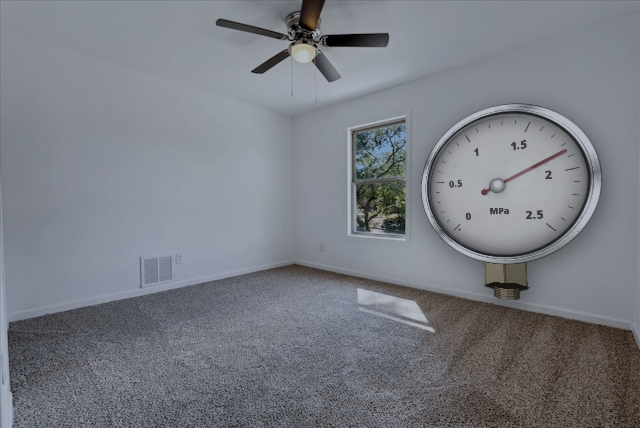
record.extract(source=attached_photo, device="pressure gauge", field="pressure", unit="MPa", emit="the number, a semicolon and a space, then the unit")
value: 1.85; MPa
